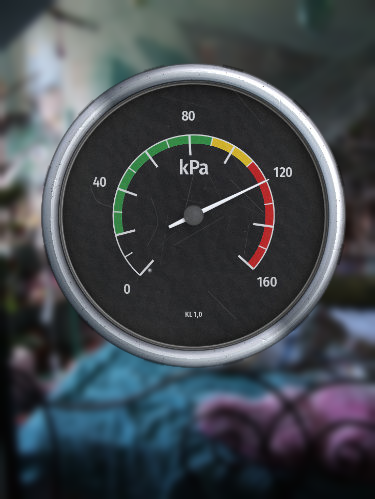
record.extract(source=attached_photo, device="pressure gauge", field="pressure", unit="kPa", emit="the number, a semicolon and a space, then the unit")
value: 120; kPa
